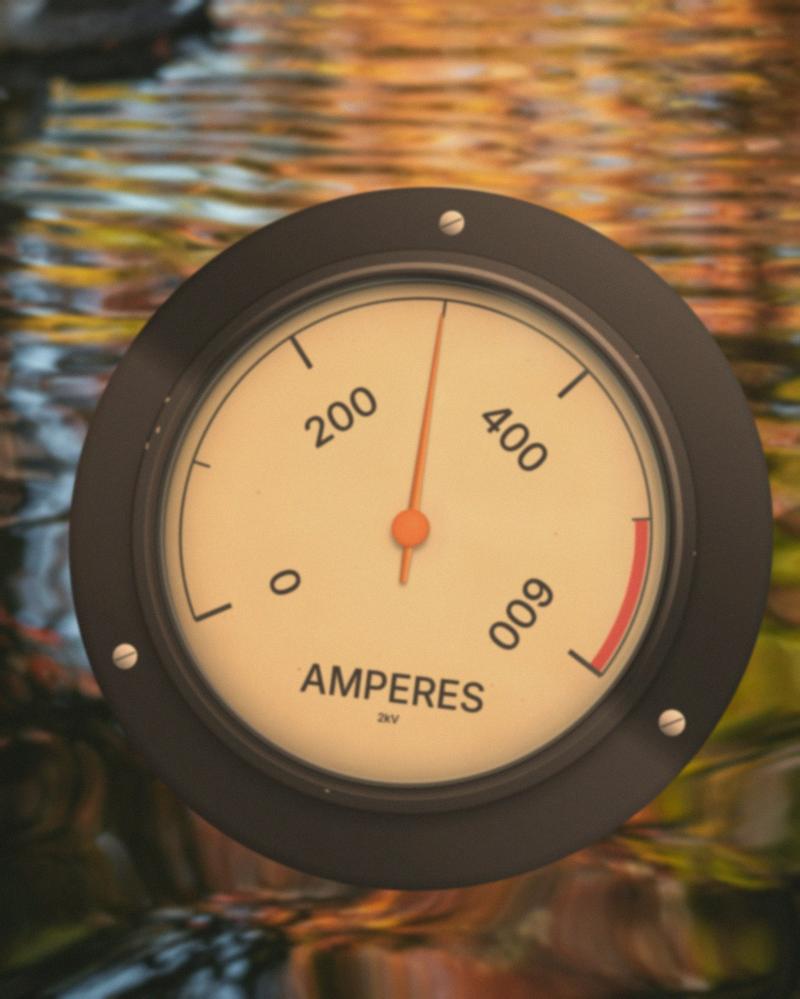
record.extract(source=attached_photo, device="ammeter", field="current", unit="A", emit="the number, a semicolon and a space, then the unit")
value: 300; A
